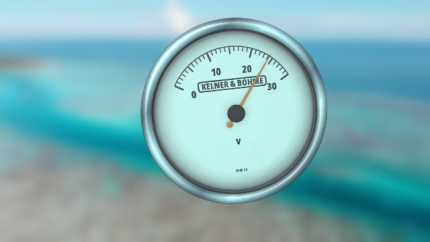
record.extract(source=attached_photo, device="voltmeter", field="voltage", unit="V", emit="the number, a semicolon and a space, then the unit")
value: 24; V
